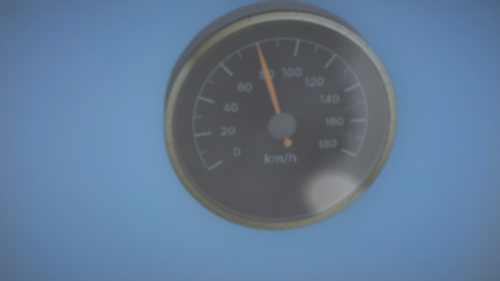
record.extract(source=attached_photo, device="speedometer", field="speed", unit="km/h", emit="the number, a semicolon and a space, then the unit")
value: 80; km/h
